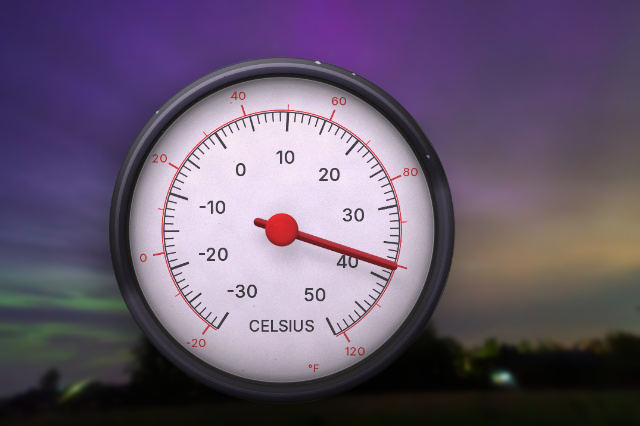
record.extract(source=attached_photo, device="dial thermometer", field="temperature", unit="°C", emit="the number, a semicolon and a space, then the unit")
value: 38; °C
